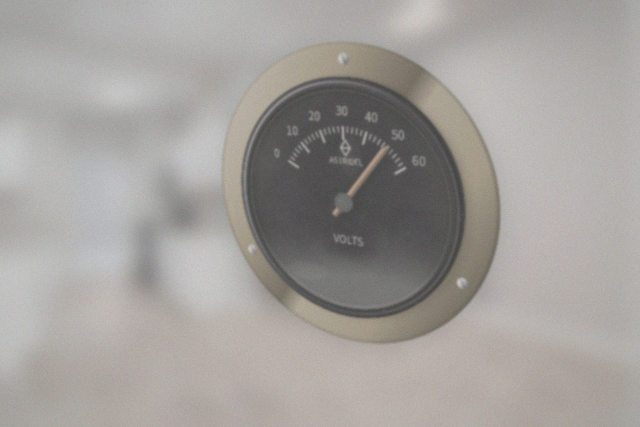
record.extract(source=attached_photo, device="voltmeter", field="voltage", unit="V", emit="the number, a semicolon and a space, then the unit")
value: 50; V
